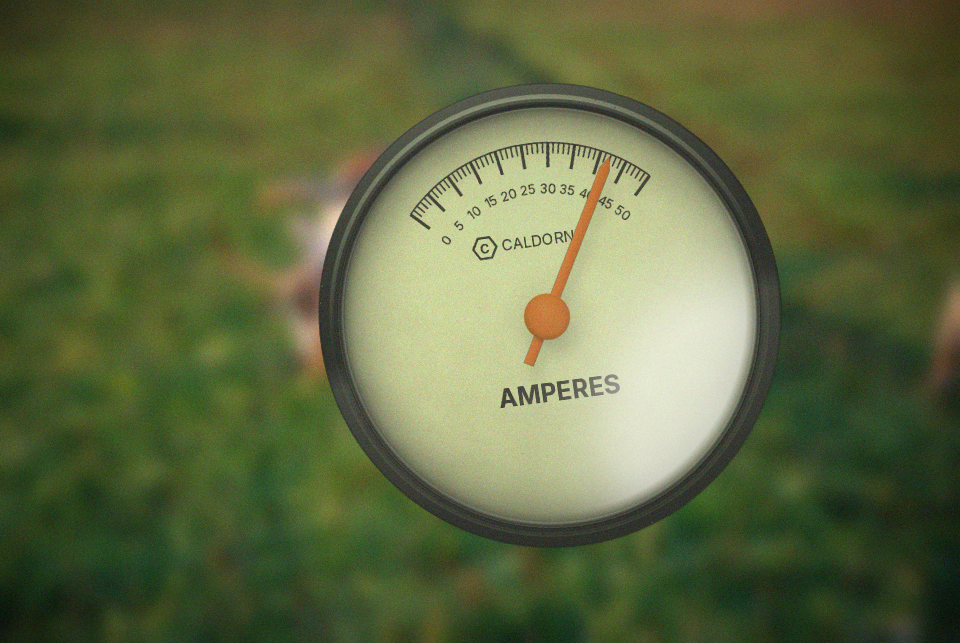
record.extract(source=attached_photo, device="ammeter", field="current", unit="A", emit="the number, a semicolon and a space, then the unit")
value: 42; A
